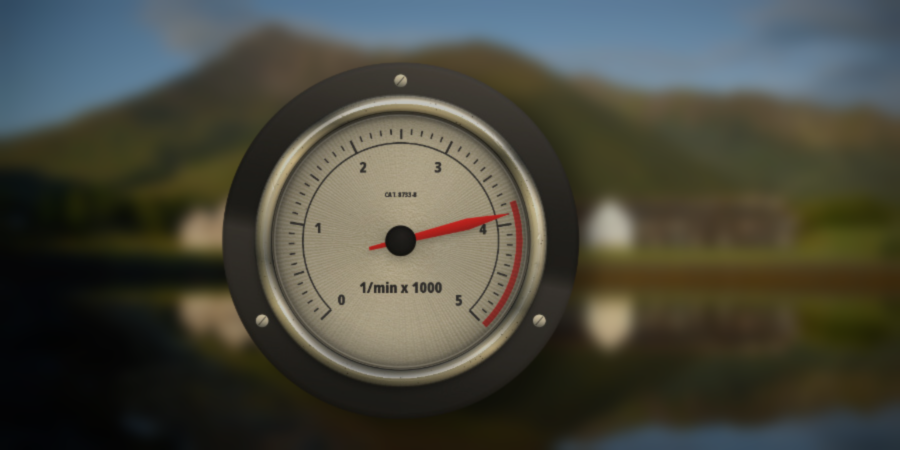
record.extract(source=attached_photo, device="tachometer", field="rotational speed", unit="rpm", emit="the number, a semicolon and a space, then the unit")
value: 3900; rpm
